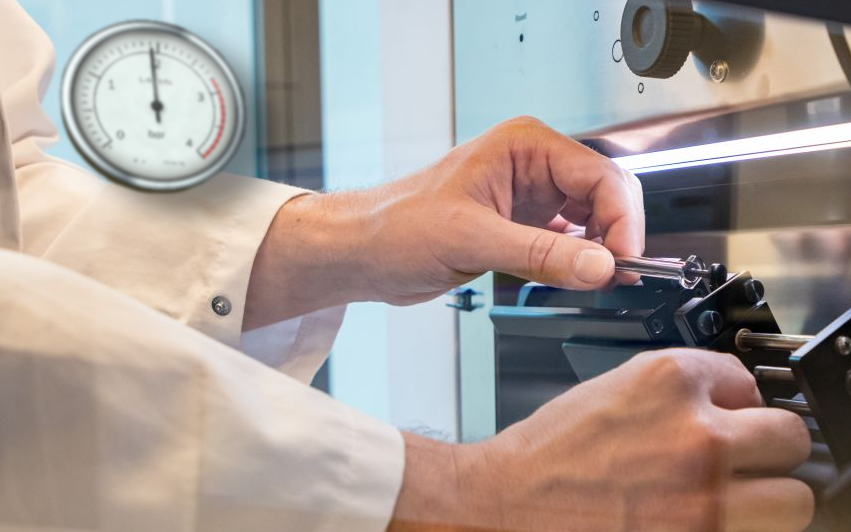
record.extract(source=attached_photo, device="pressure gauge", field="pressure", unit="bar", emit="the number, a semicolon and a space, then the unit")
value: 1.9; bar
